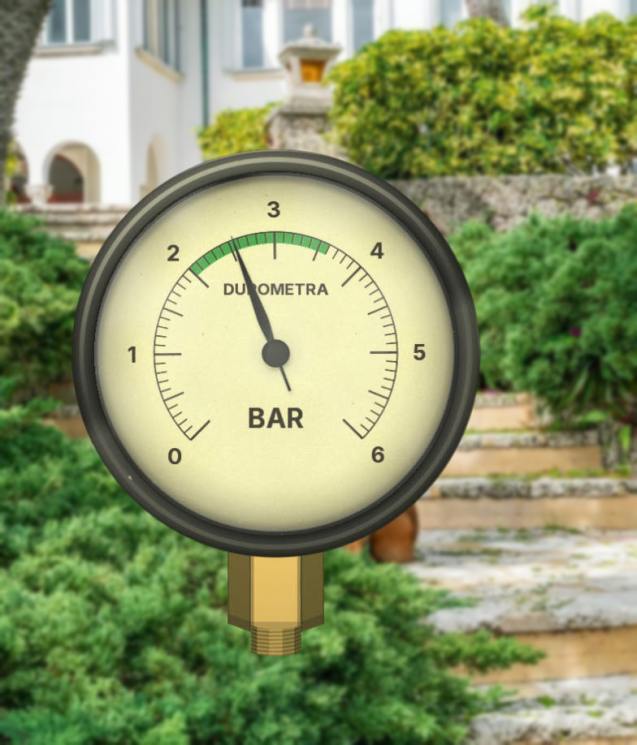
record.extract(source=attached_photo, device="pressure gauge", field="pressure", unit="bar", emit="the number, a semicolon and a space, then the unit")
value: 2.55; bar
